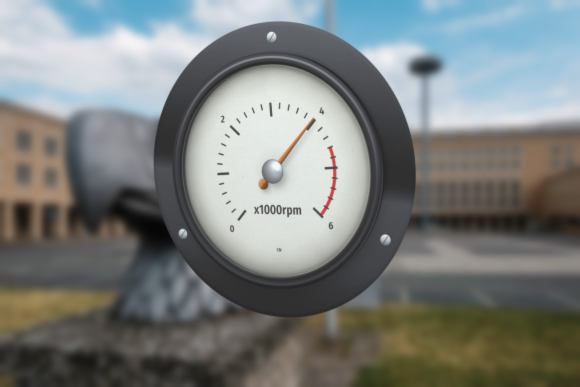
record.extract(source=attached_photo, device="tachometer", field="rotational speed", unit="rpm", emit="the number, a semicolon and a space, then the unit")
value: 4000; rpm
